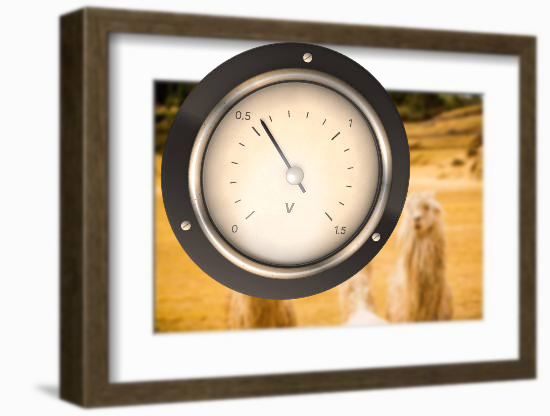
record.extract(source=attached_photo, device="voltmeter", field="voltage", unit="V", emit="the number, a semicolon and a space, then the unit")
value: 0.55; V
